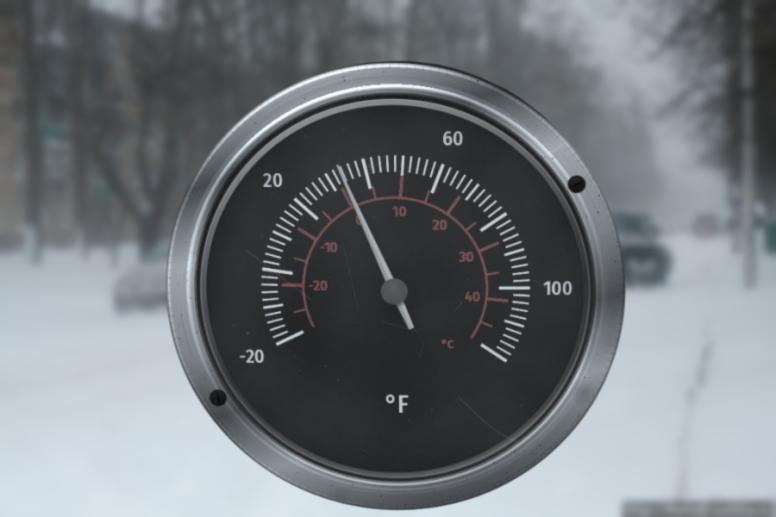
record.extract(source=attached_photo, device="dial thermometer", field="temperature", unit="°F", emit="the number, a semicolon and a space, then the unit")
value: 34; °F
